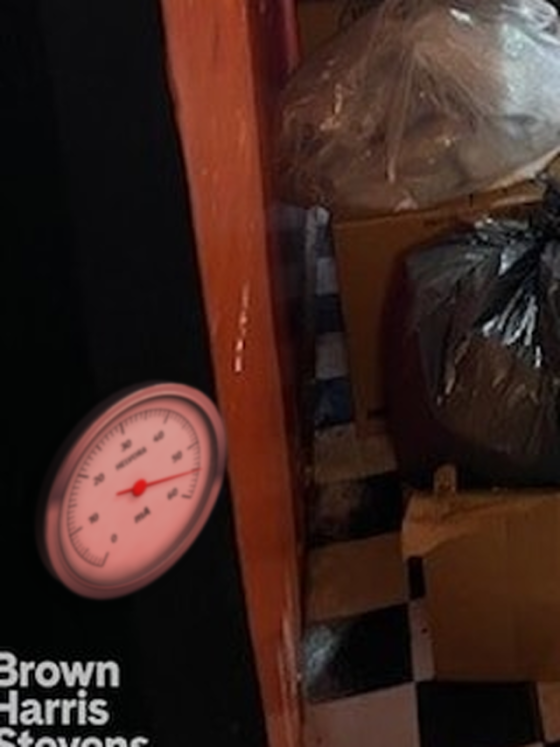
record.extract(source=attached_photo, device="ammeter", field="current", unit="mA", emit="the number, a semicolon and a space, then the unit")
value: 55; mA
